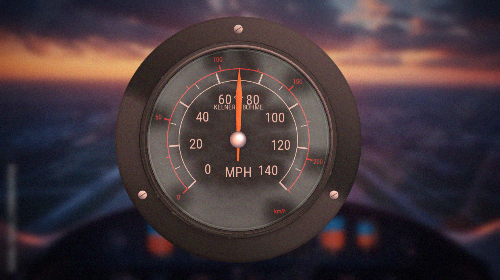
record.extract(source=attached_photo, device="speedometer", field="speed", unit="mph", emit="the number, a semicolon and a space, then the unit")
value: 70; mph
